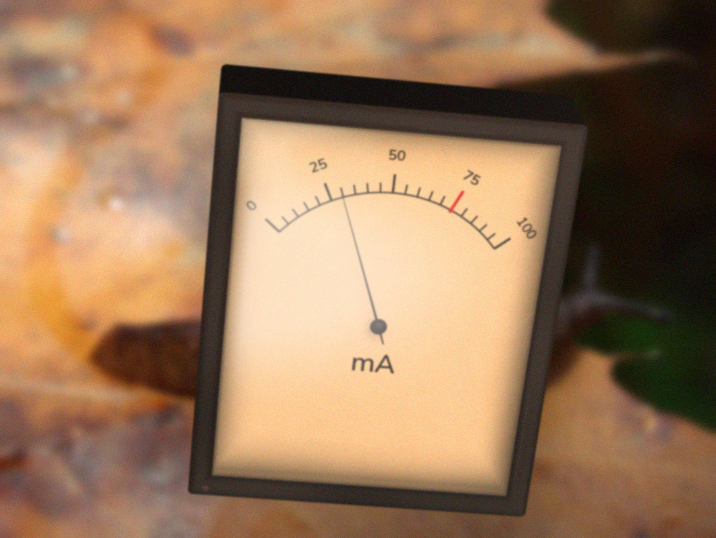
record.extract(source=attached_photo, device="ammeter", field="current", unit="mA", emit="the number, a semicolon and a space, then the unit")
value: 30; mA
